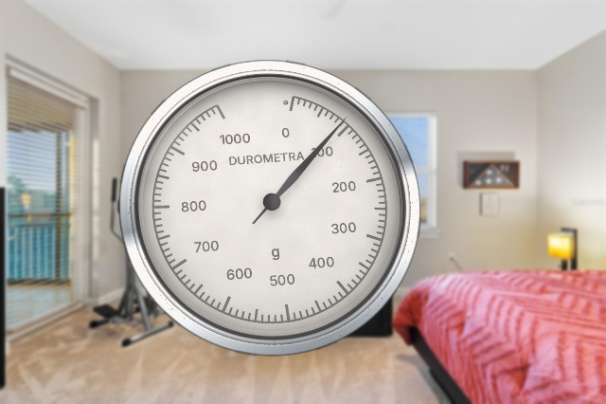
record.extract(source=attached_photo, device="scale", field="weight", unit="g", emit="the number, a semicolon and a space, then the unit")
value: 90; g
